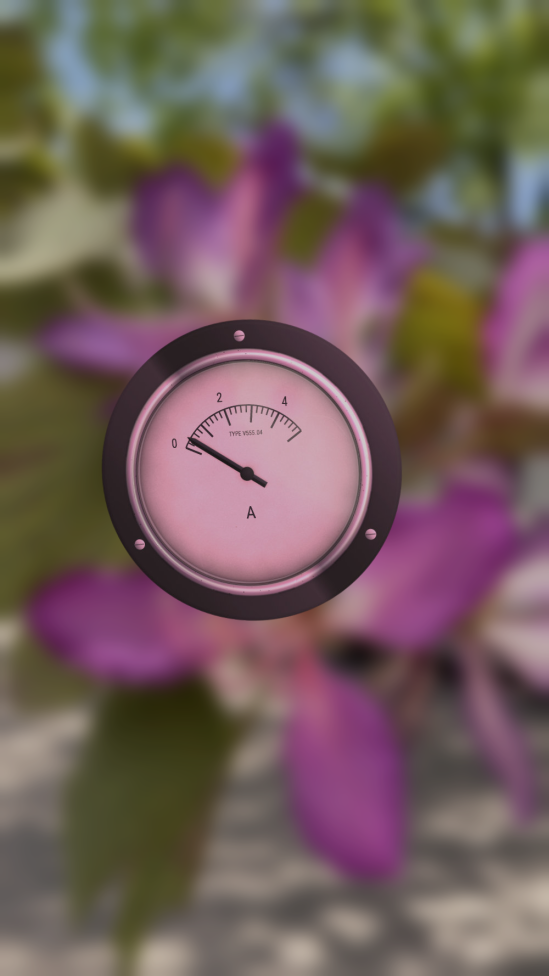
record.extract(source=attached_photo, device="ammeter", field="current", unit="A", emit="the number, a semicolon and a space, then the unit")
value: 0.4; A
